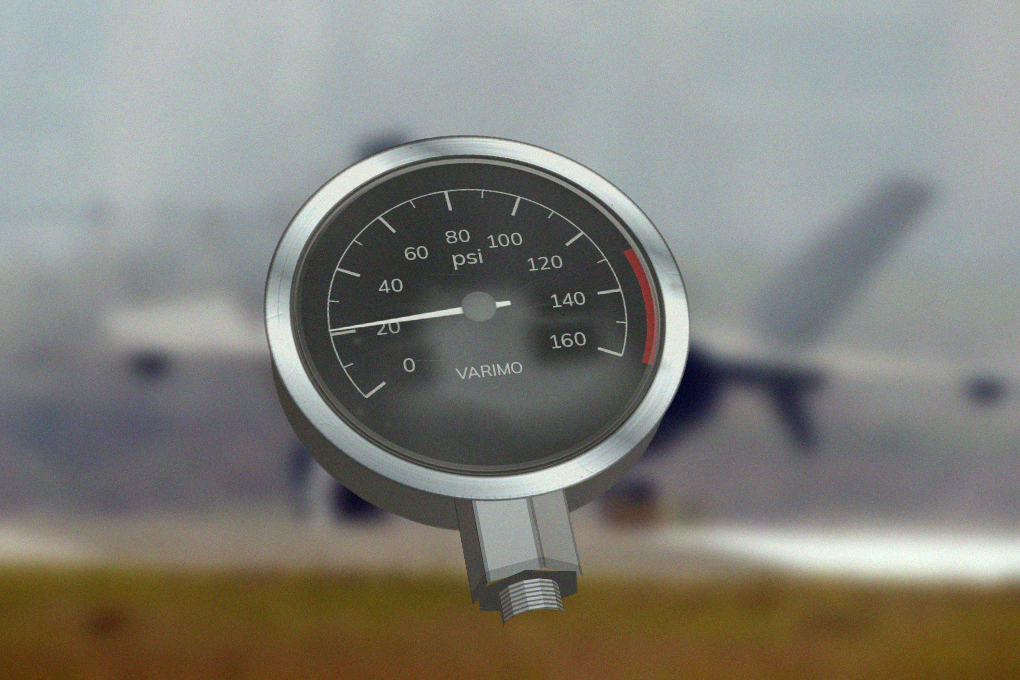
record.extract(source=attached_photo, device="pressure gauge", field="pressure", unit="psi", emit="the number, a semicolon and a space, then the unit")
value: 20; psi
